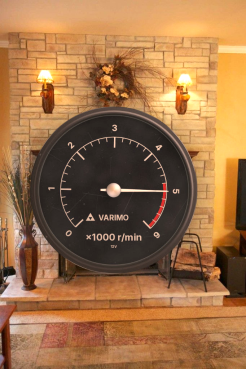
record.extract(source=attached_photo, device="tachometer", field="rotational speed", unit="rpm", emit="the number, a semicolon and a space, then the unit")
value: 5000; rpm
